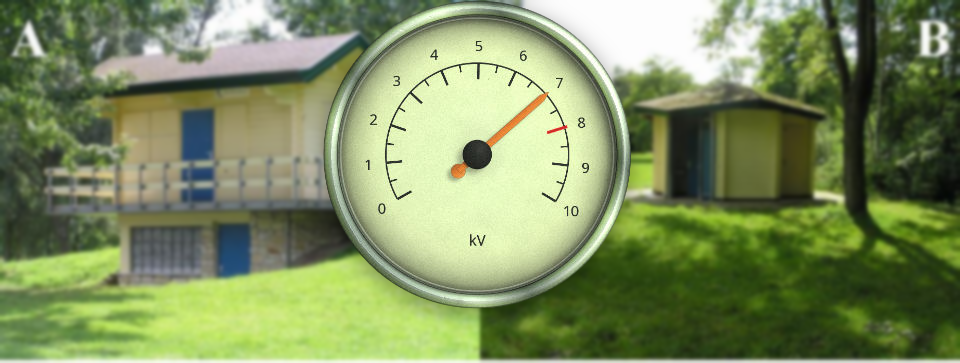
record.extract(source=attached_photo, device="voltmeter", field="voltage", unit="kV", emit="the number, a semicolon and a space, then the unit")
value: 7; kV
